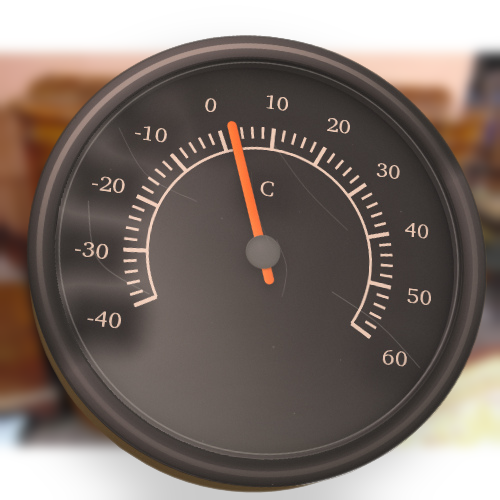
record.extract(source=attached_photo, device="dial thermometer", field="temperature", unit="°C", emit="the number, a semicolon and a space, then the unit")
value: 2; °C
